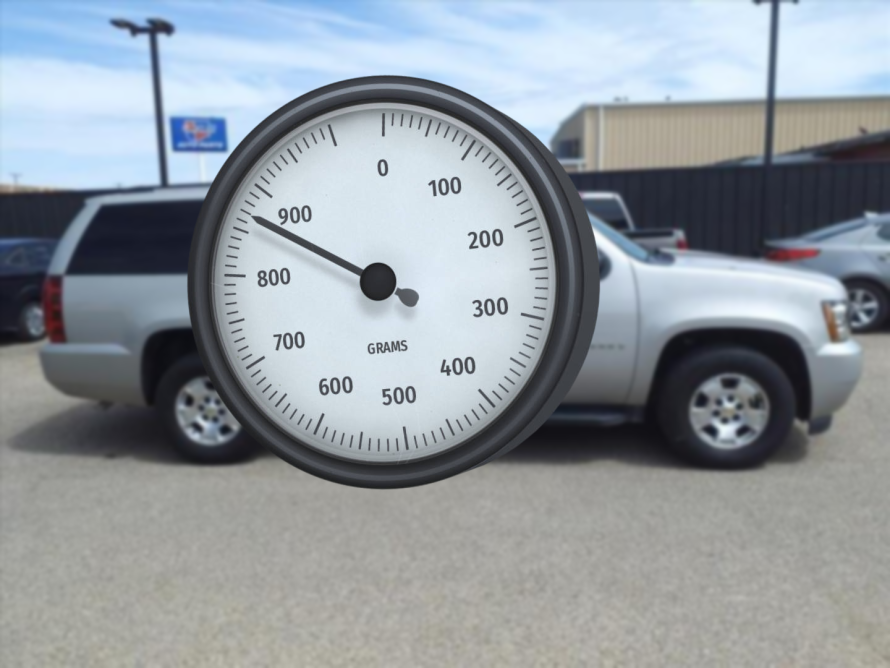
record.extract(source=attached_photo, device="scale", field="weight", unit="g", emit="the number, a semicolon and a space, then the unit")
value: 870; g
